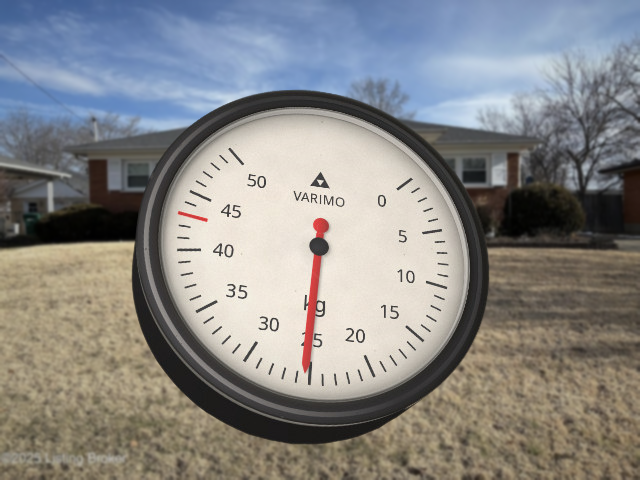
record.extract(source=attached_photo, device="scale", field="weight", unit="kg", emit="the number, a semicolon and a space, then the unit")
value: 25.5; kg
